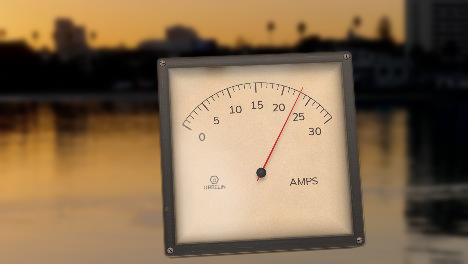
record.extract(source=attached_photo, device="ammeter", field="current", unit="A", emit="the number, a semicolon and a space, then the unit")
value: 23; A
